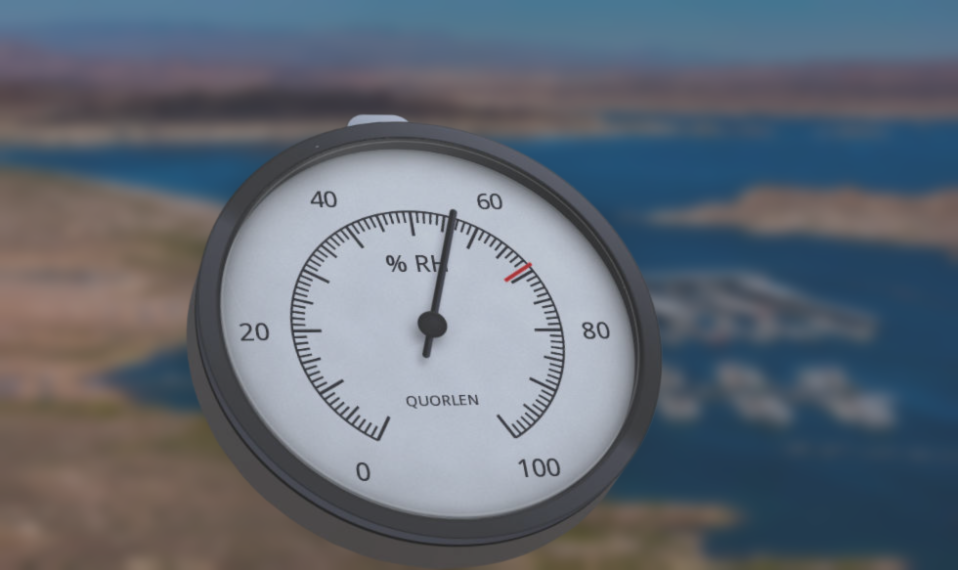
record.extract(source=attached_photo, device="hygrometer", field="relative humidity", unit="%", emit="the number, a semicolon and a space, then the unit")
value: 56; %
